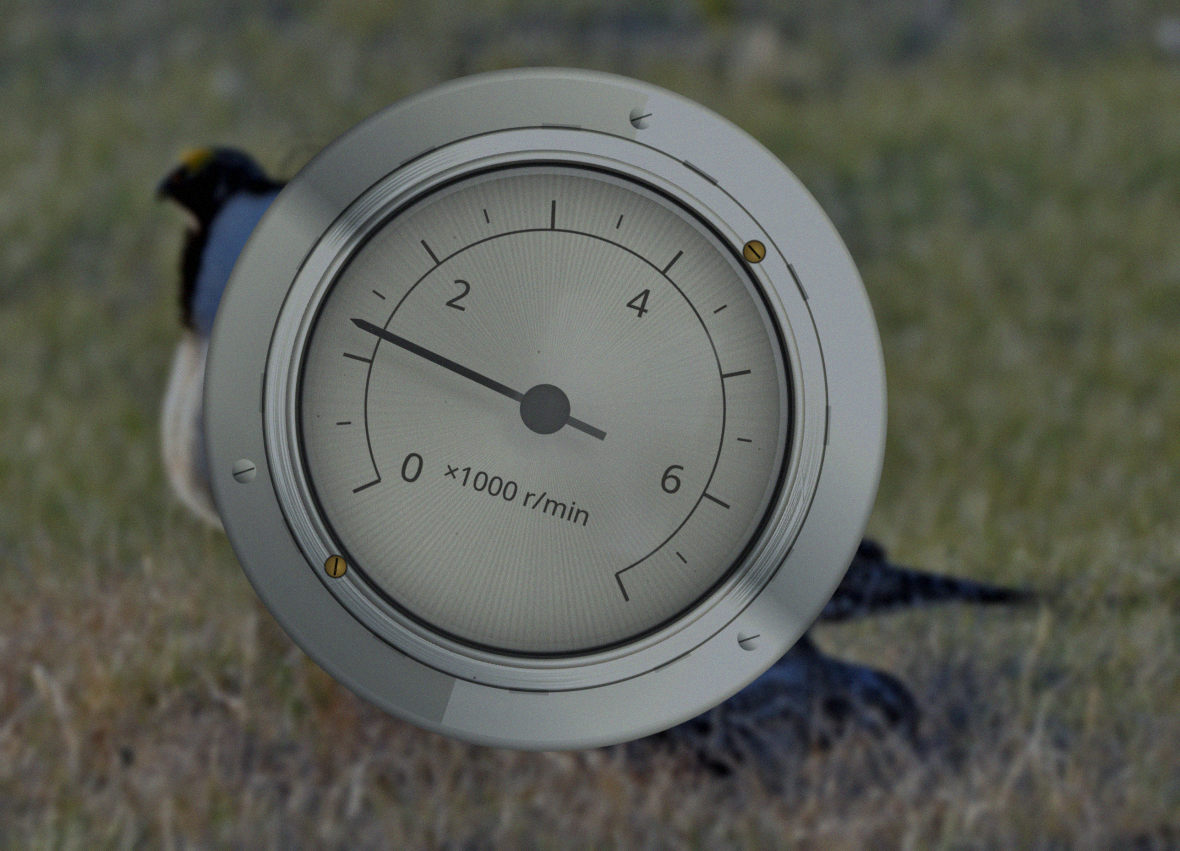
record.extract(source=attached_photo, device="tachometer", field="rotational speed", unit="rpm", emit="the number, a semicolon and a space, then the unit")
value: 1250; rpm
